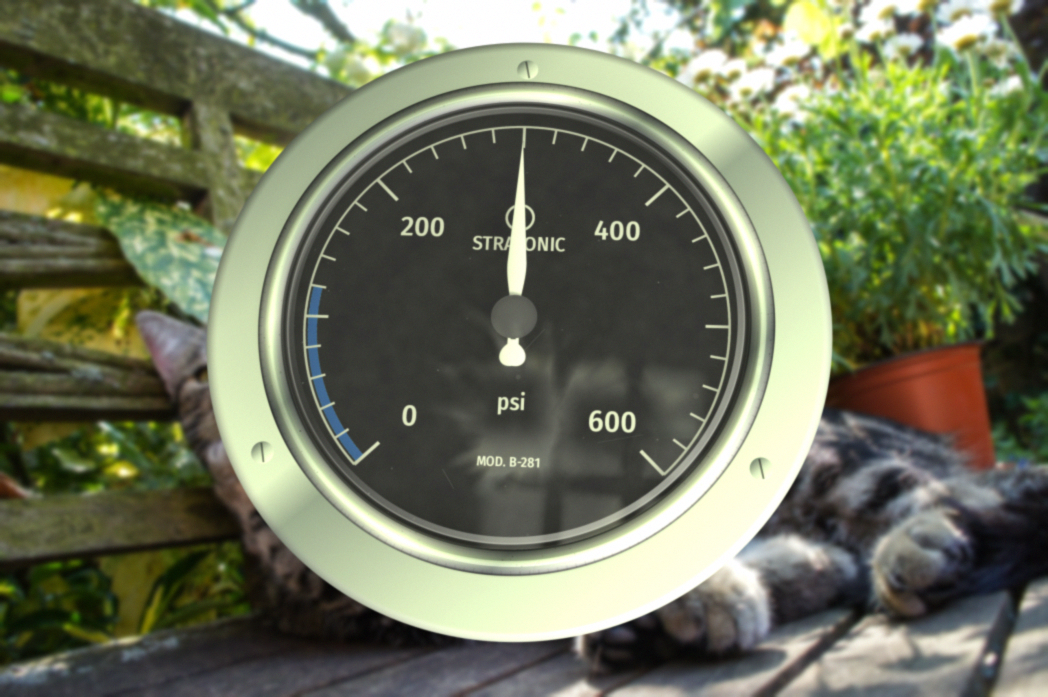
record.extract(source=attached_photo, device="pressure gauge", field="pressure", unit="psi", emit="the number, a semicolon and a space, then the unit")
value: 300; psi
